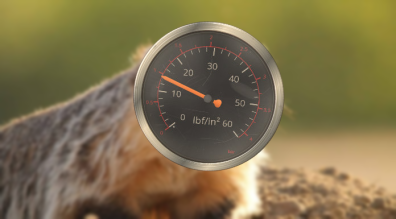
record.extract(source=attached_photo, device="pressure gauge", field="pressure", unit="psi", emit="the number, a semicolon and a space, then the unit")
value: 14; psi
